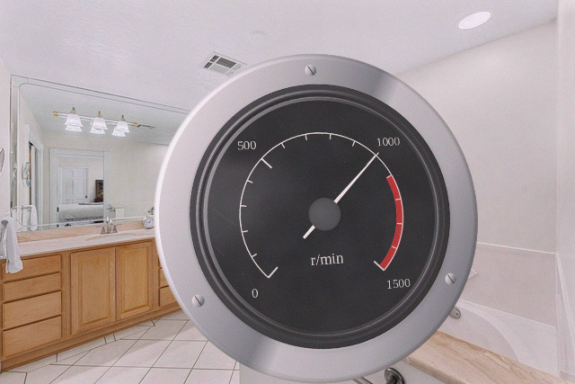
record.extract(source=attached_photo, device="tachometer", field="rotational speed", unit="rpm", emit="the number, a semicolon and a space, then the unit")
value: 1000; rpm
